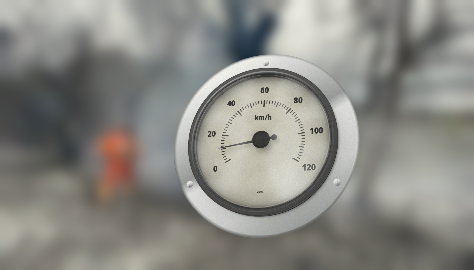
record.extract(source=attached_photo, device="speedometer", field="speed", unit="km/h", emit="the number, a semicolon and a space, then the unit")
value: 10; km/h
